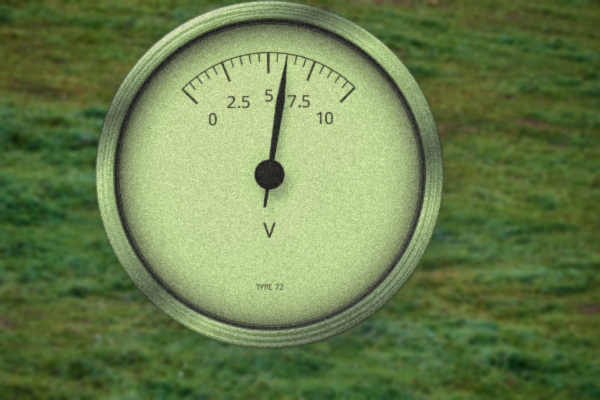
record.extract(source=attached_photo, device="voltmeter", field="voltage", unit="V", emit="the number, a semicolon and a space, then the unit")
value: 6; V
